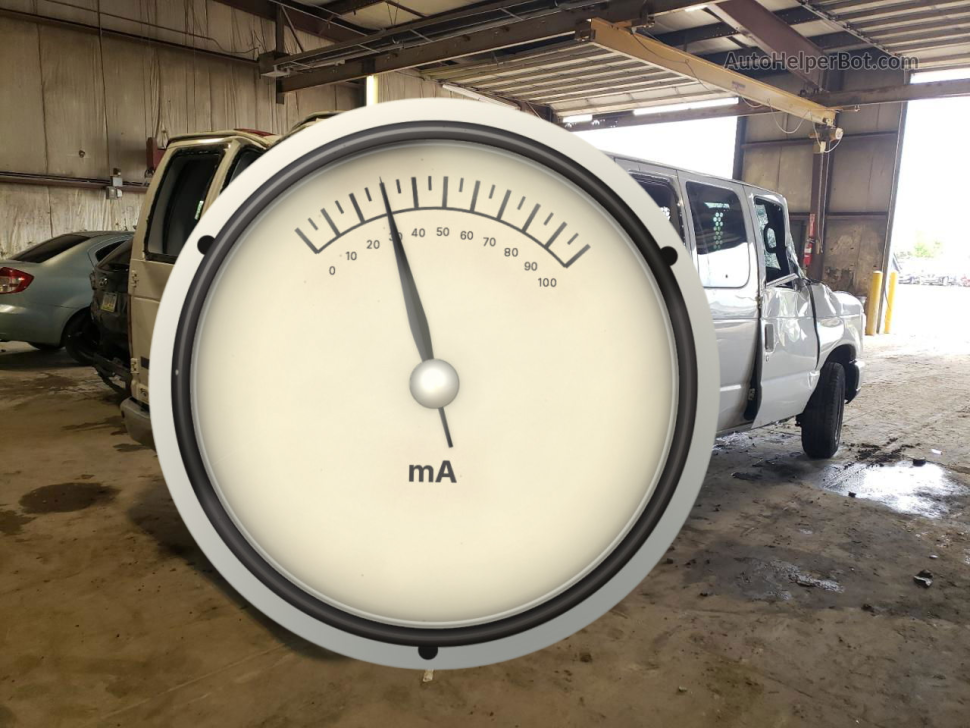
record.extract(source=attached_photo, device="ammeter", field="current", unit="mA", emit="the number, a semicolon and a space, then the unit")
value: 30; mA
